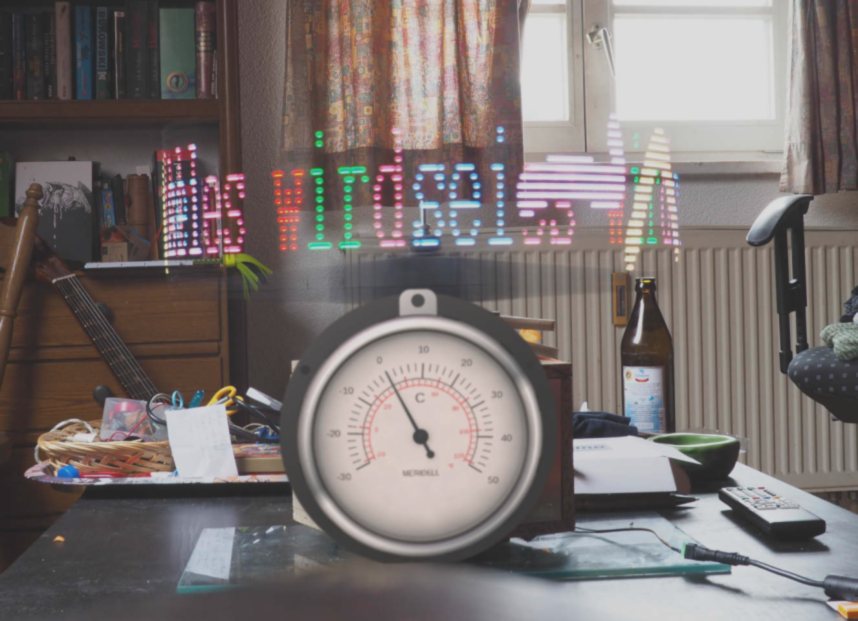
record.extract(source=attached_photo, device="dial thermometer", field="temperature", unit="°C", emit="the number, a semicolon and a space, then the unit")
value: 0; °C
